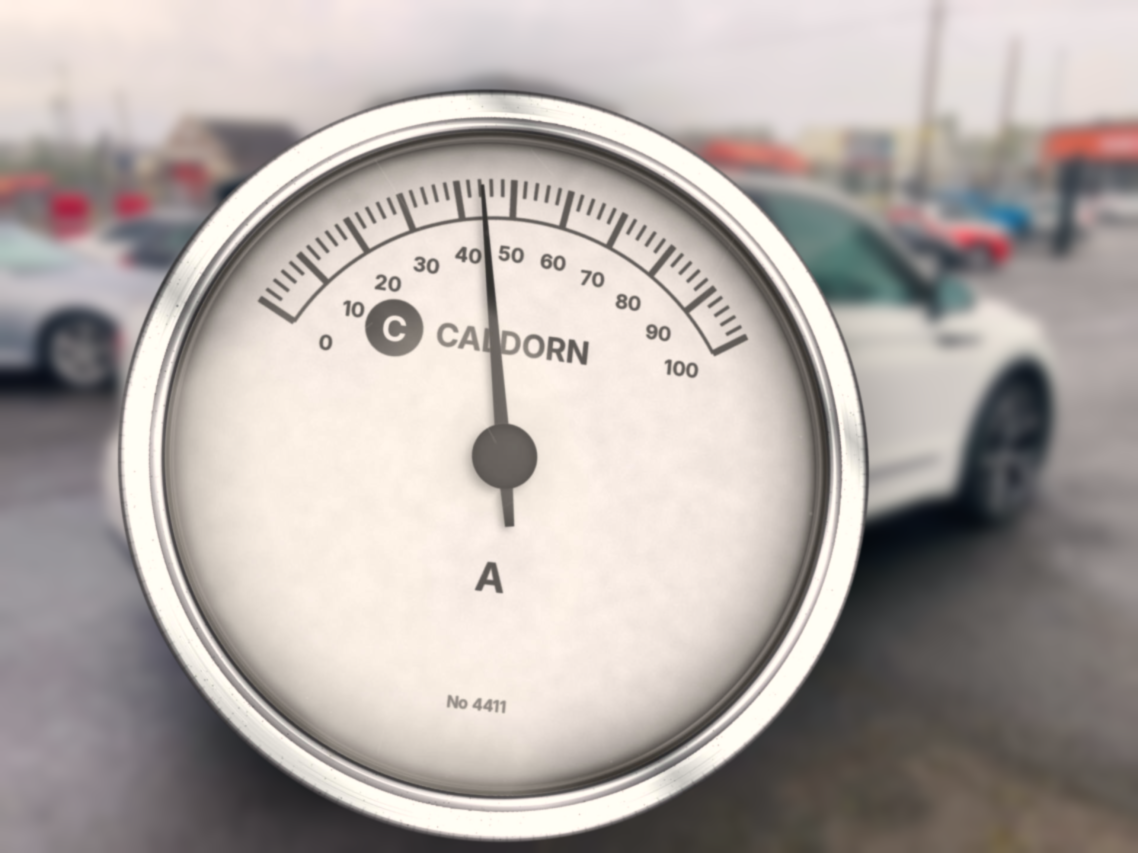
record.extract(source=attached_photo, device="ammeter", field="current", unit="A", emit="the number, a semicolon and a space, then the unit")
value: 44; A
